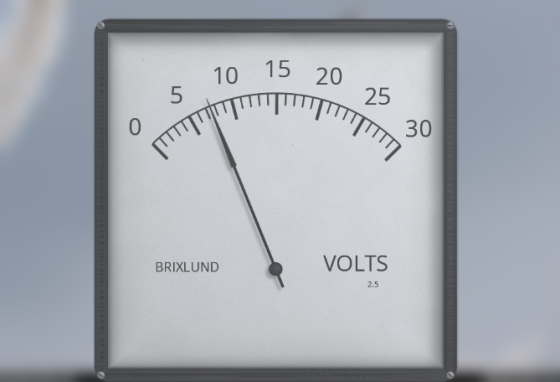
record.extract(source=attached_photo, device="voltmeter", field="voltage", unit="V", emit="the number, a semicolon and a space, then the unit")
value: 7.5; V
